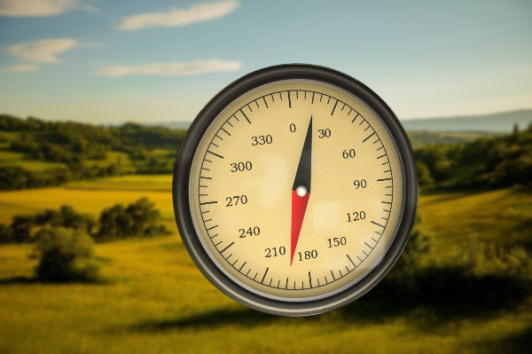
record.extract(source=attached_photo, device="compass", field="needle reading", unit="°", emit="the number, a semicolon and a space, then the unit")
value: 195; °
